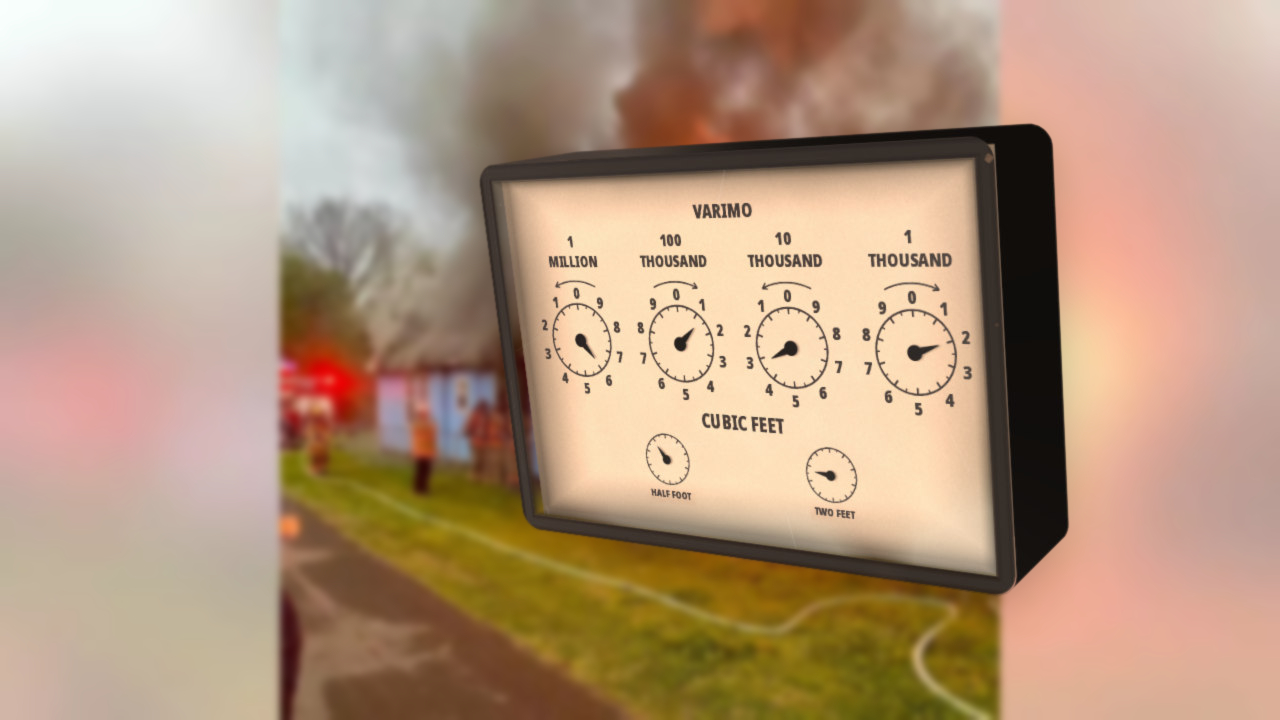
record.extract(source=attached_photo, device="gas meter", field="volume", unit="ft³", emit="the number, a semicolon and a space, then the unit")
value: 613200; ft³
